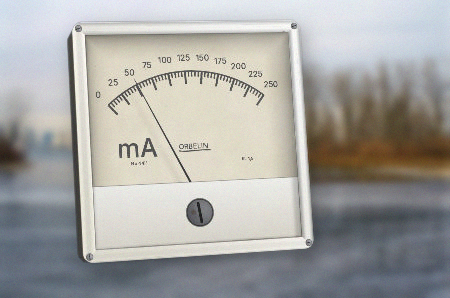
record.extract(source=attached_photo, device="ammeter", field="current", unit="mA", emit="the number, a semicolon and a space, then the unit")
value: 50; mA
